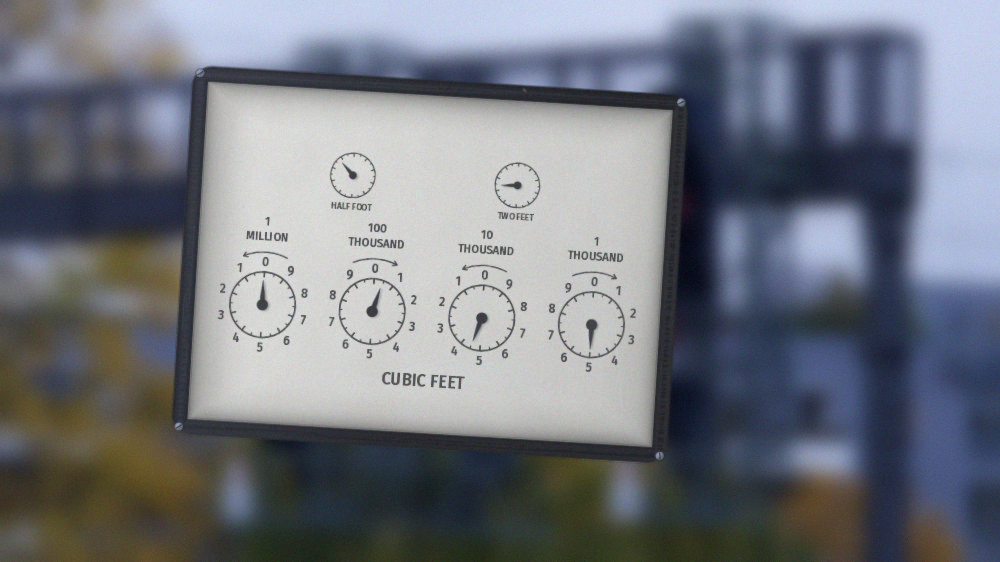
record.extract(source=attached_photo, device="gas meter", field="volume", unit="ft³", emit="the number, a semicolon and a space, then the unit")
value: 4500; ft³
